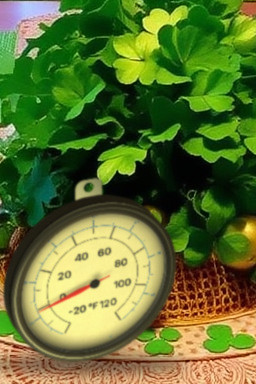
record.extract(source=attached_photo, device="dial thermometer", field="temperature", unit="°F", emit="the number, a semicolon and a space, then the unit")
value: 0; °F
